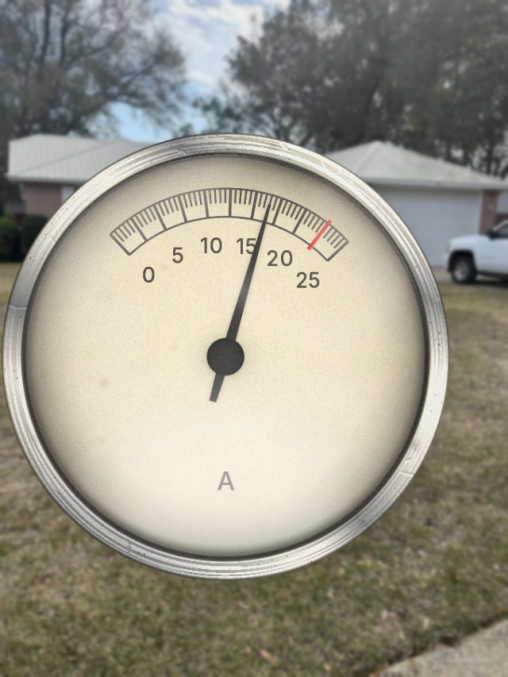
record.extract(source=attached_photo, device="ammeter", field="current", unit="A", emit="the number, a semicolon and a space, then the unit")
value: 16.5; A
